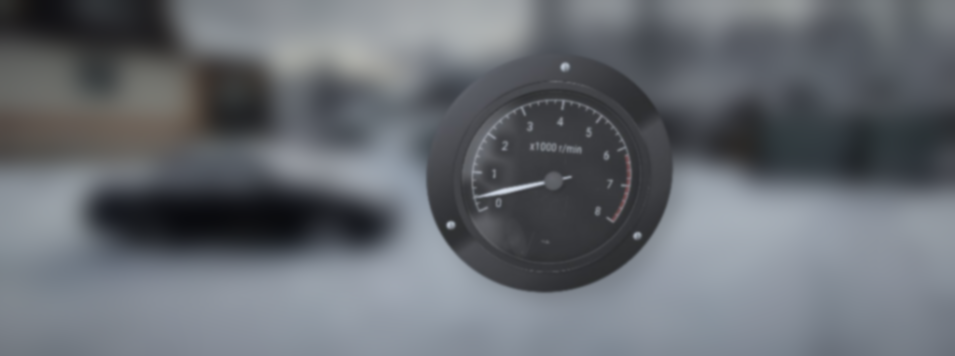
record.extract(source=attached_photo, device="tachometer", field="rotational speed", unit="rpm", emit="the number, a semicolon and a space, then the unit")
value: 400; rpm
